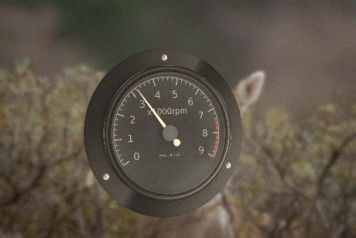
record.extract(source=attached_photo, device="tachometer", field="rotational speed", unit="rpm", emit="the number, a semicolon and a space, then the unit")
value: 3200; rpm
